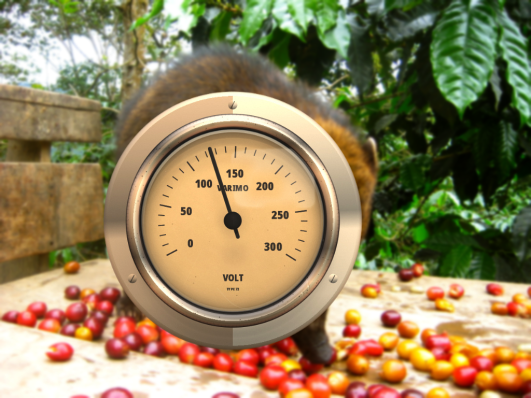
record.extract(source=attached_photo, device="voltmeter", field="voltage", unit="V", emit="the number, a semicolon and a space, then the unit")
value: 125; V
